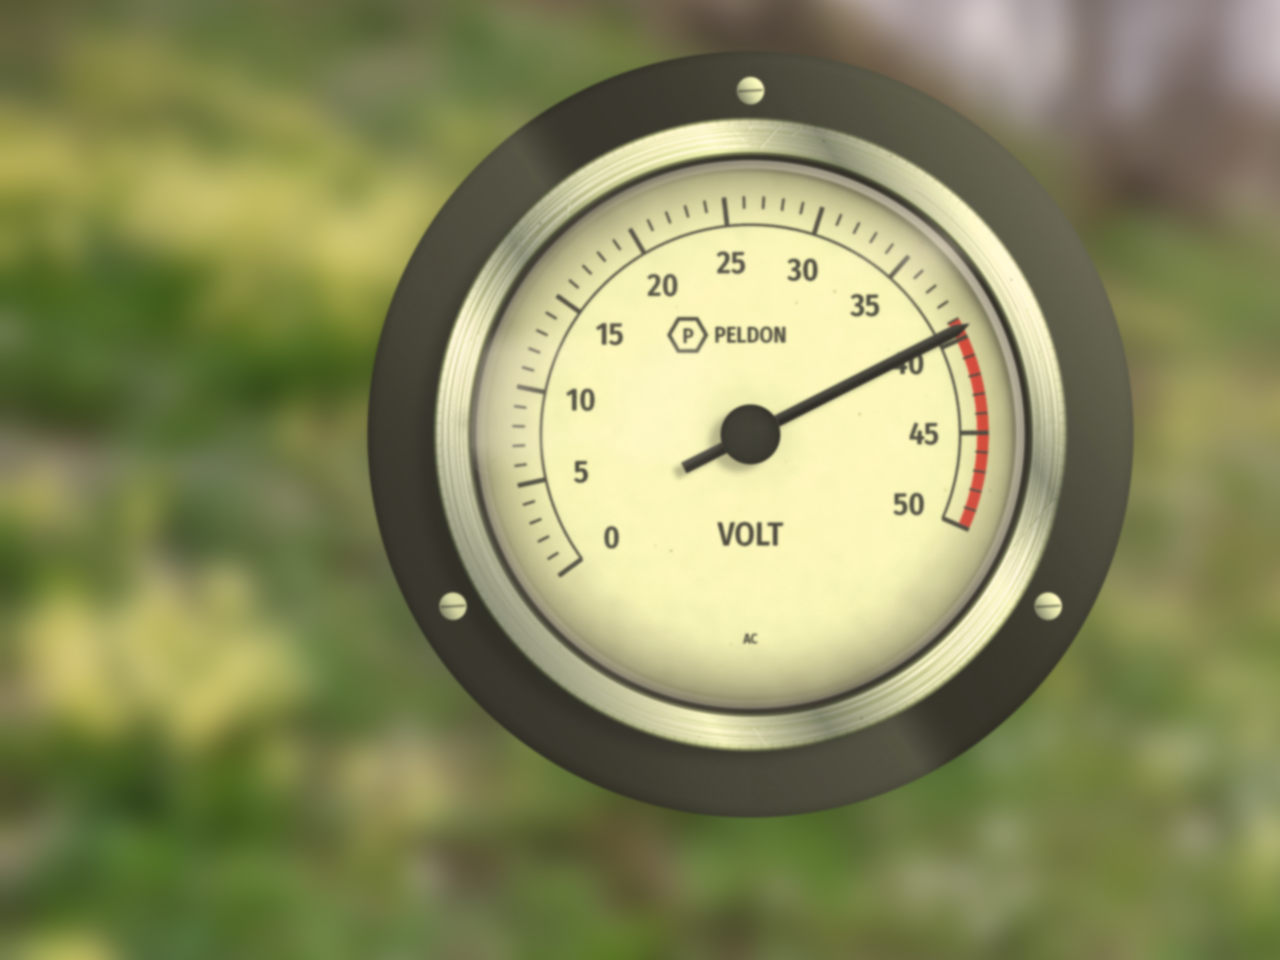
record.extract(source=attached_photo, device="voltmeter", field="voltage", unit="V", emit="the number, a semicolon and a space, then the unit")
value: 39.5; V
